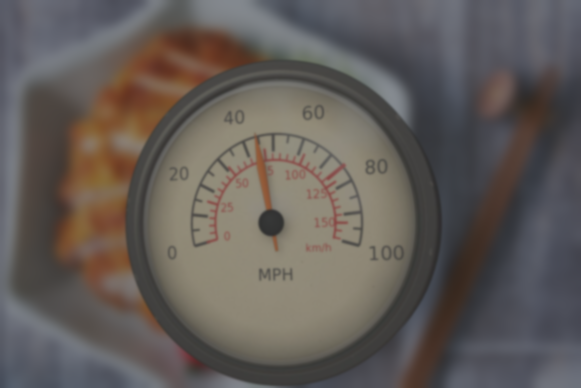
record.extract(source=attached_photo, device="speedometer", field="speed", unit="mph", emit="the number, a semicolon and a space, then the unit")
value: 45; mph
